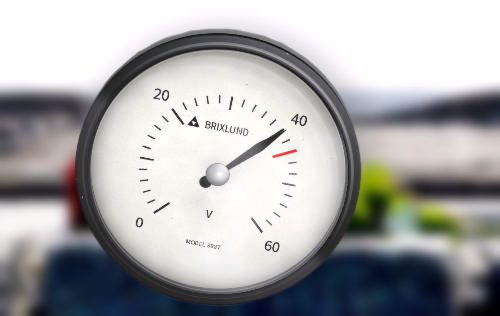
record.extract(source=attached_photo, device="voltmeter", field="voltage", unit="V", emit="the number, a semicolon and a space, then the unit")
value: 40; V
